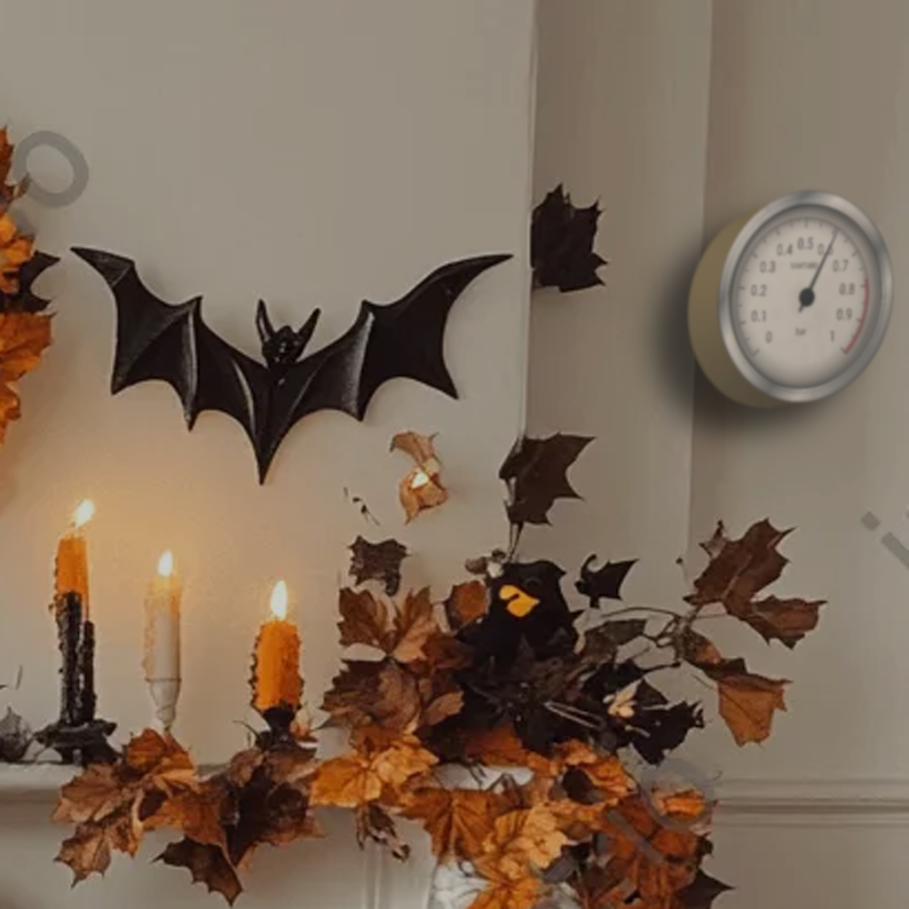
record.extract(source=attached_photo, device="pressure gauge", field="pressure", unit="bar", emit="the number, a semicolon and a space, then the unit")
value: 0.6; bar
